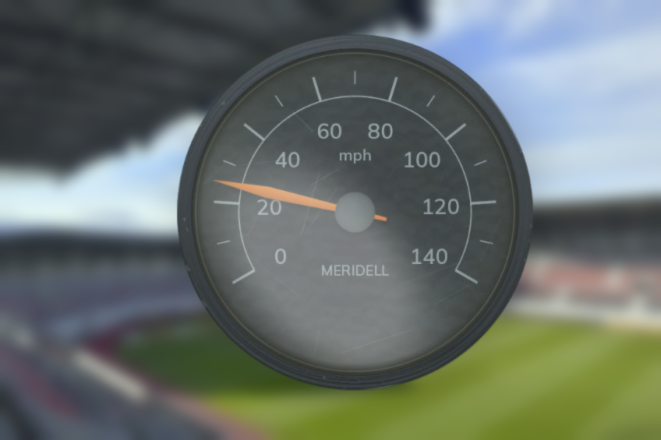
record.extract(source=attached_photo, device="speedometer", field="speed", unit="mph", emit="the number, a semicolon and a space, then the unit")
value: 25; mph
